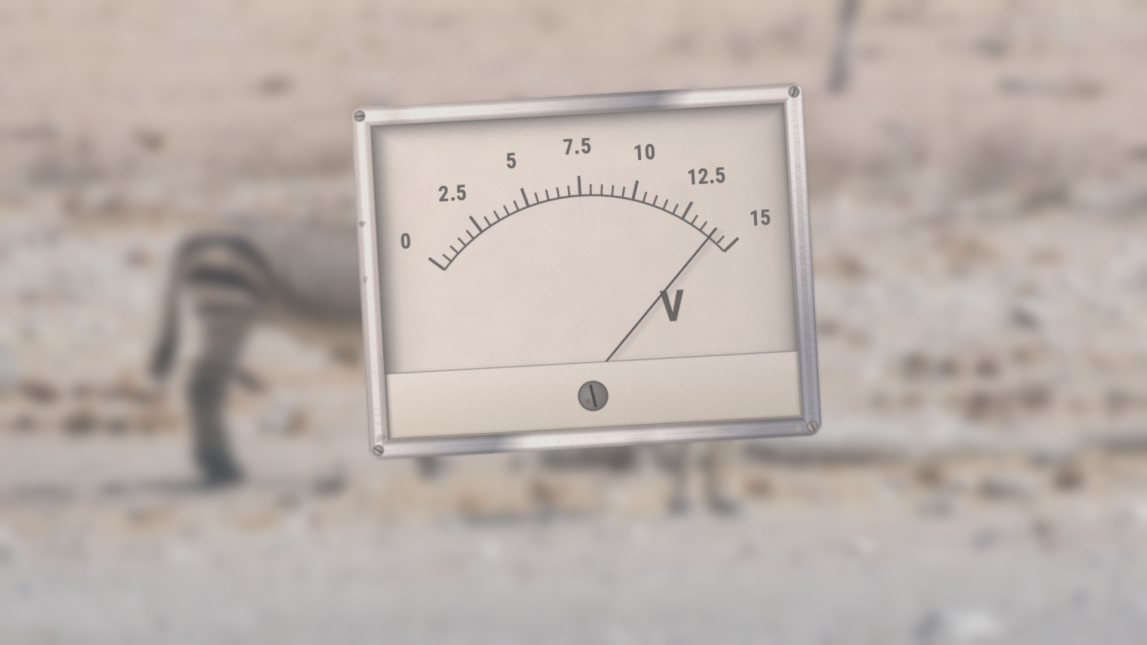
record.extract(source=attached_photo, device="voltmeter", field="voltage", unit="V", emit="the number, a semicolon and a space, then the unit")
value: 14; V
